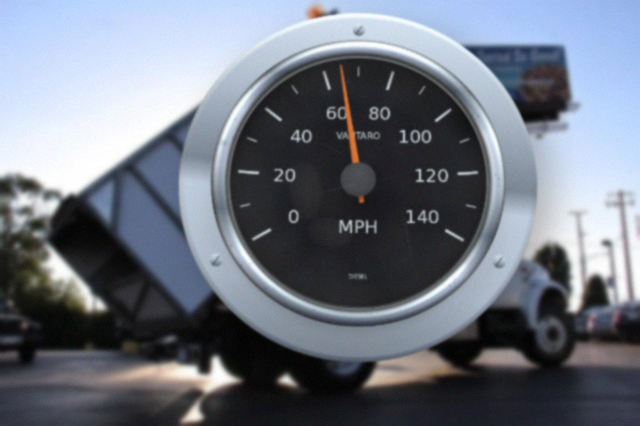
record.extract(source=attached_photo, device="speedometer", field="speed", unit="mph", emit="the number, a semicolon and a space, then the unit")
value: 65; mph
